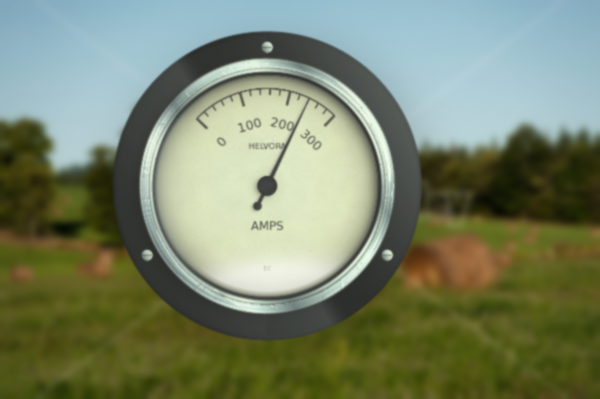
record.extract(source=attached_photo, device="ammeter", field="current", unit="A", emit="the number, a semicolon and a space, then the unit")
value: 240; A
